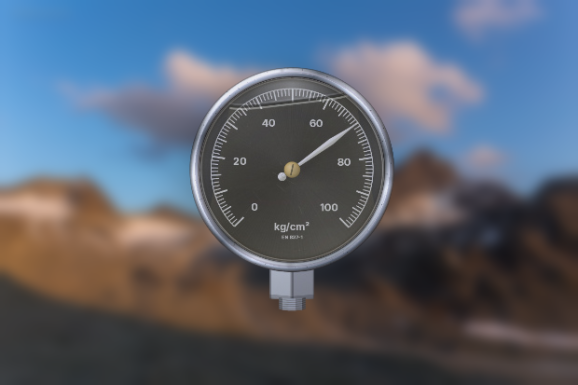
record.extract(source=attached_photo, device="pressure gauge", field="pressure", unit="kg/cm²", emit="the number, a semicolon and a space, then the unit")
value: 70; kg/cm²
